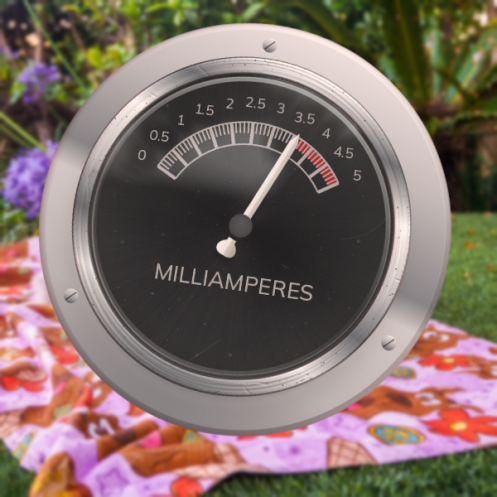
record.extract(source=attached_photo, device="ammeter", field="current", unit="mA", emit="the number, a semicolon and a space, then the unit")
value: 3.6; mA
